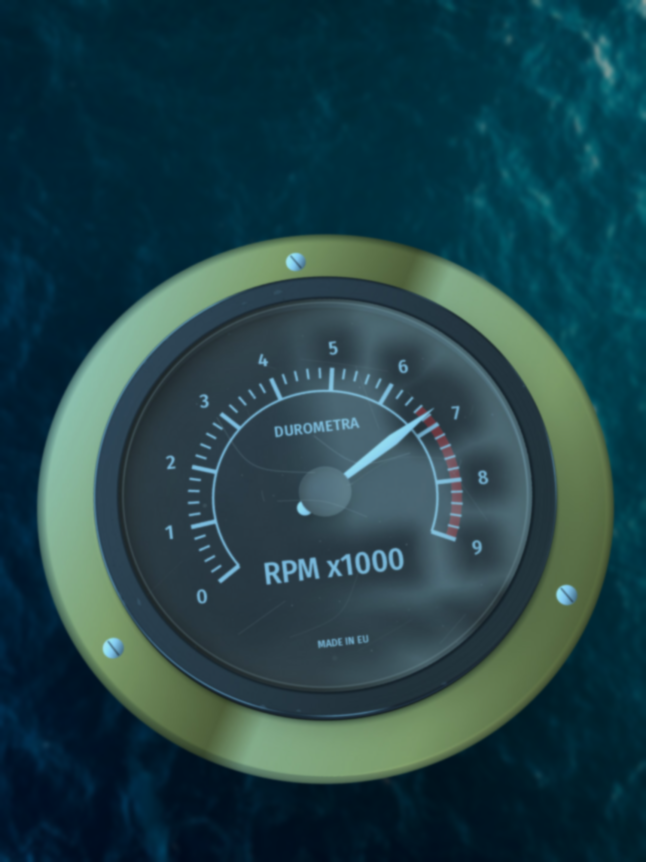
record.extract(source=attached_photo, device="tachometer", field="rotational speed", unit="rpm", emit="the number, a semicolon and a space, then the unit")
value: 6800; rpm
